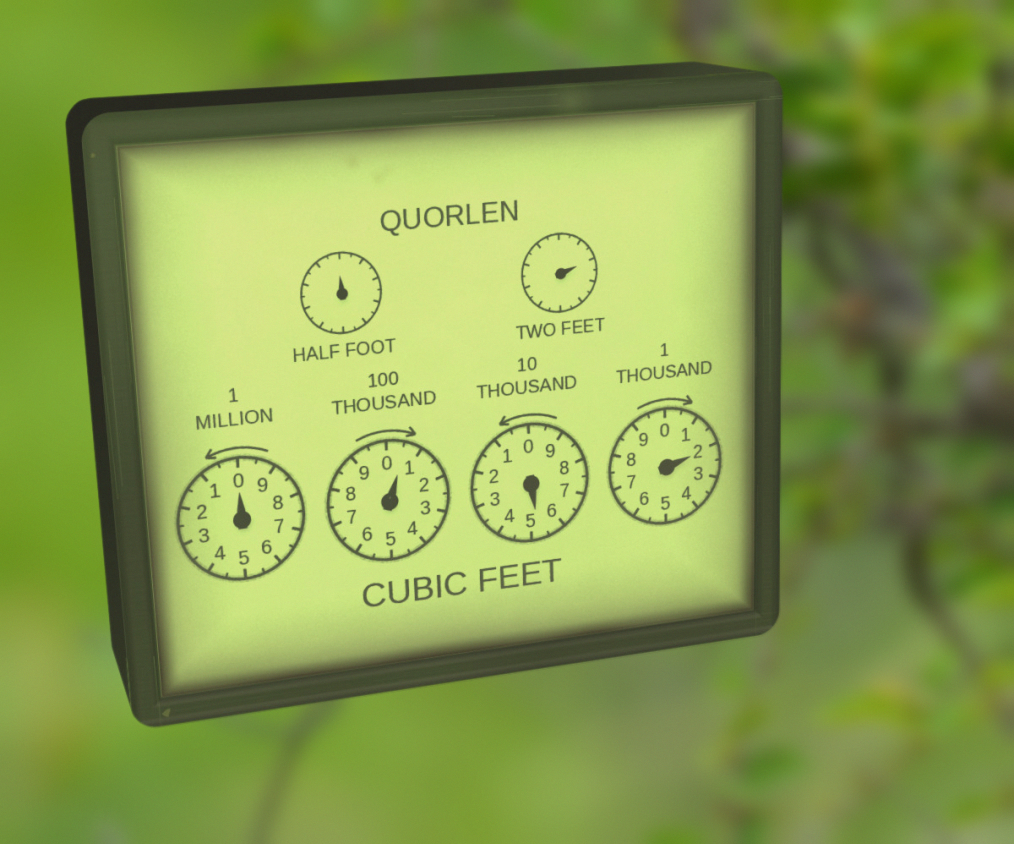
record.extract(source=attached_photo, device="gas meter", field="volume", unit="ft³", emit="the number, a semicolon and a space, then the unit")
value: 5200; ft³
